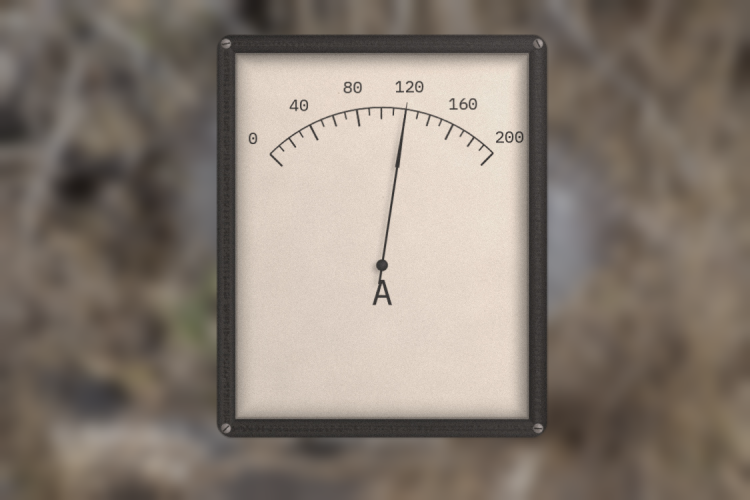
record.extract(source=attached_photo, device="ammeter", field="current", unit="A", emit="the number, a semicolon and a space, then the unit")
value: 120; A
